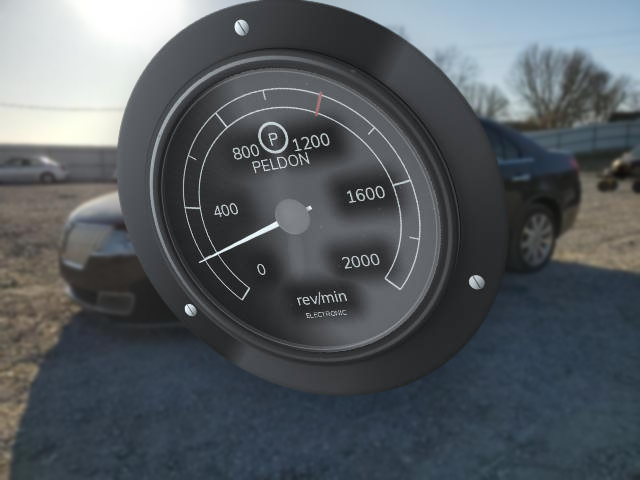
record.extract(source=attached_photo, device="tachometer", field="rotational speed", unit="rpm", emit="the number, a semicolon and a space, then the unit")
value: 200; rpm
